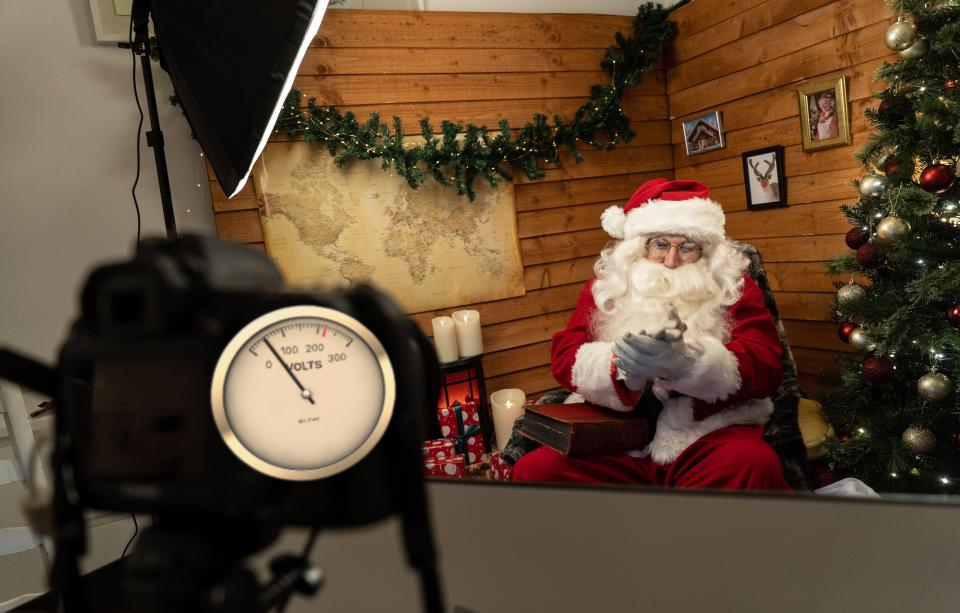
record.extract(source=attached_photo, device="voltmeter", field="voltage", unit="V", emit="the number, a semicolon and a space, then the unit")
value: 50; V
